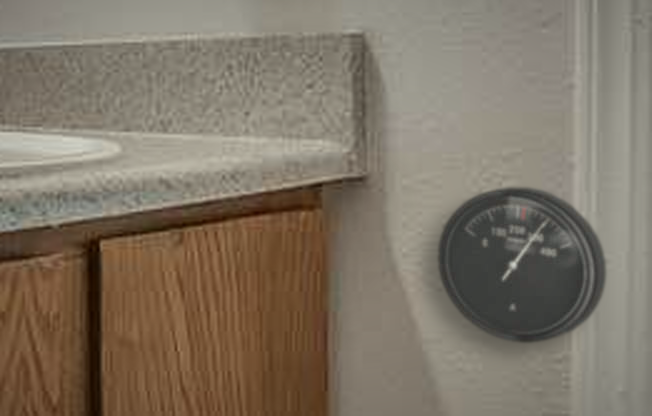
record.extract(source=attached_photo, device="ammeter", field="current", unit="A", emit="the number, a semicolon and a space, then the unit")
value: 300; A
